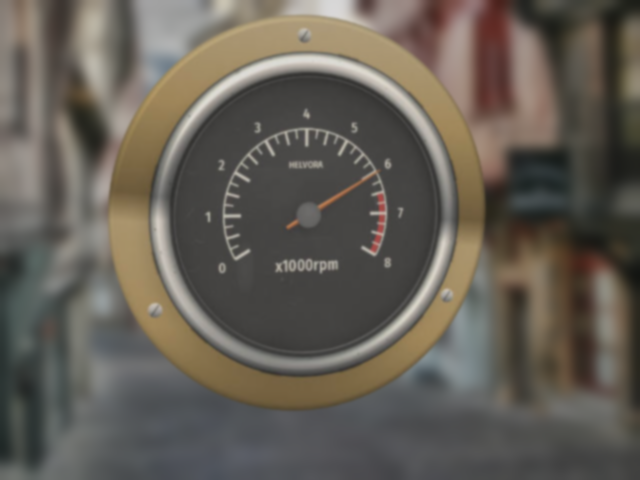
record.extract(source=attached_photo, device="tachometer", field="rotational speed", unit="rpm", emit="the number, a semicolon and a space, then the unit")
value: 6000; rpm
